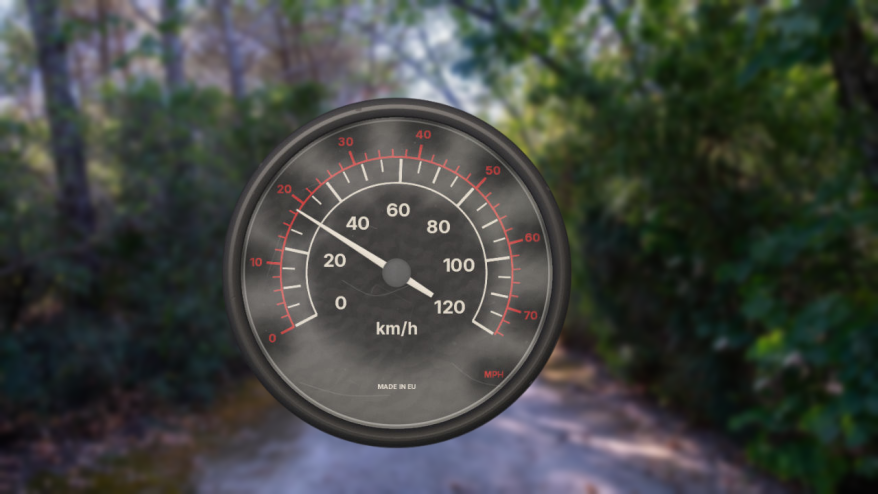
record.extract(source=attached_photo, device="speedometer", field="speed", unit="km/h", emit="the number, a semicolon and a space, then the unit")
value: 30; km/h
